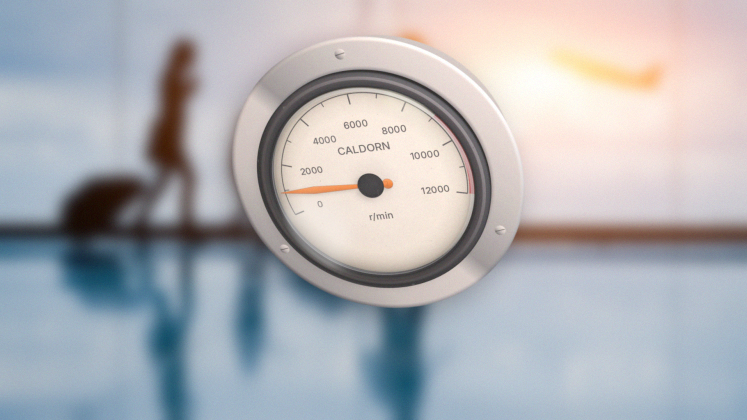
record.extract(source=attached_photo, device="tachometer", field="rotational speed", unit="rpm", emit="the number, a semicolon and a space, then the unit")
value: 1000; rpm
